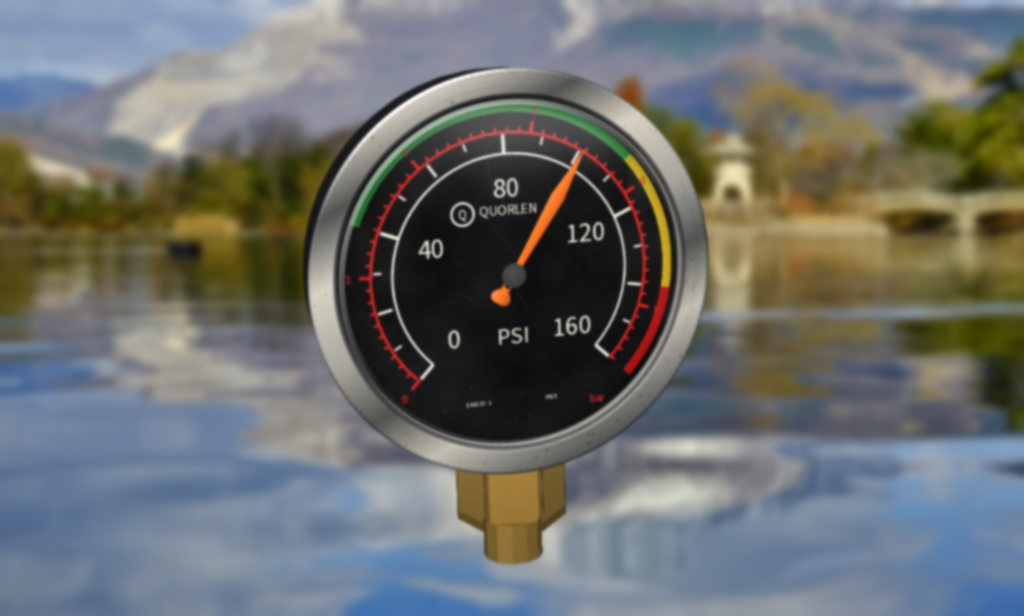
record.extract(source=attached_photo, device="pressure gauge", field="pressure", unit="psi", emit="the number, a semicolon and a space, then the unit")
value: 100; psi
